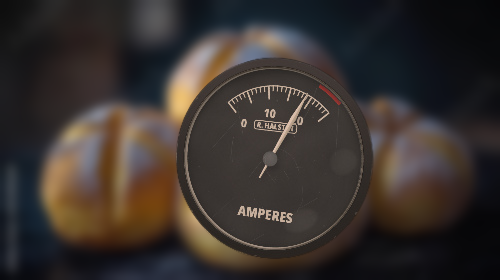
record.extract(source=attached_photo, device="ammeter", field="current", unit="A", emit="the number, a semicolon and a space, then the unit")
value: 19; A
